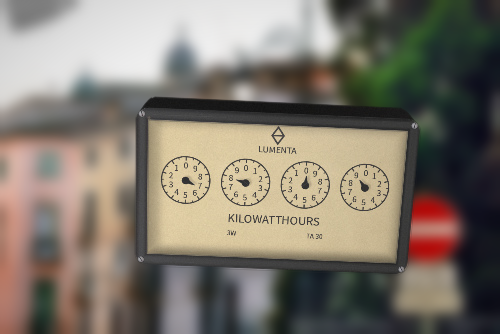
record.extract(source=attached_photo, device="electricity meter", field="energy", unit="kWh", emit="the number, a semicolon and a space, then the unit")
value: 6799; kWh
